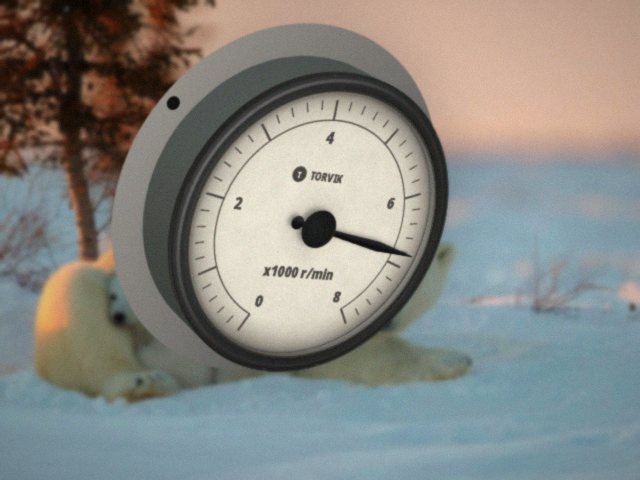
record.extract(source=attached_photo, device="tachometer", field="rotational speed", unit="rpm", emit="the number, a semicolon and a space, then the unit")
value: 6800; rpm
